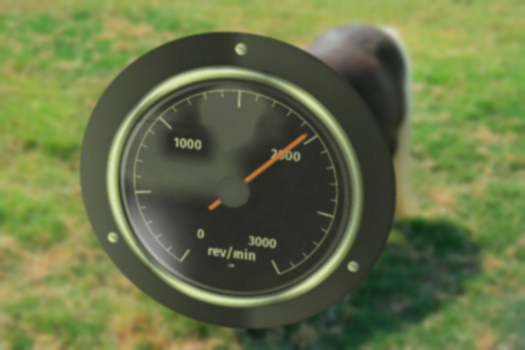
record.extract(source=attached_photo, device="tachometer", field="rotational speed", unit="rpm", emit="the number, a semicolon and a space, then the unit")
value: 1950; rpm
